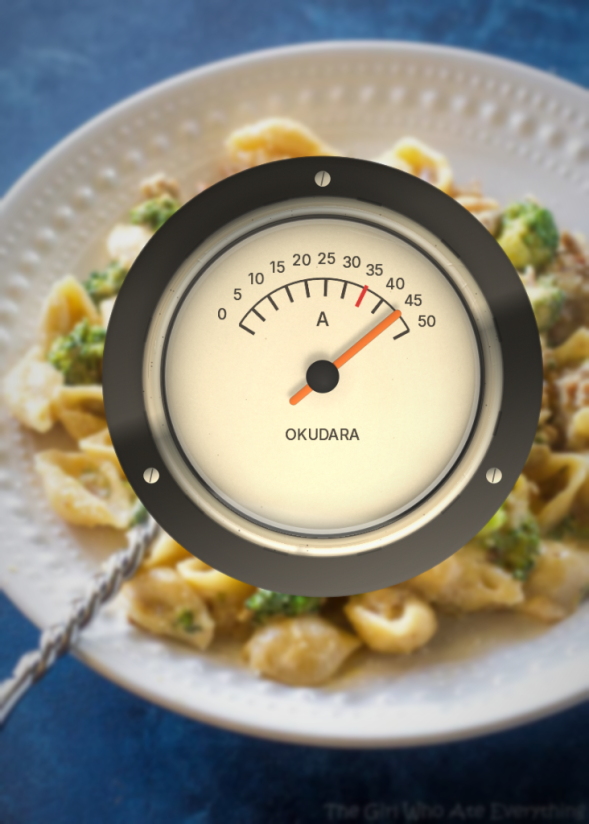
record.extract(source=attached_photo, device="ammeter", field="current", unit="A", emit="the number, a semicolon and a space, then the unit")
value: 45; A
